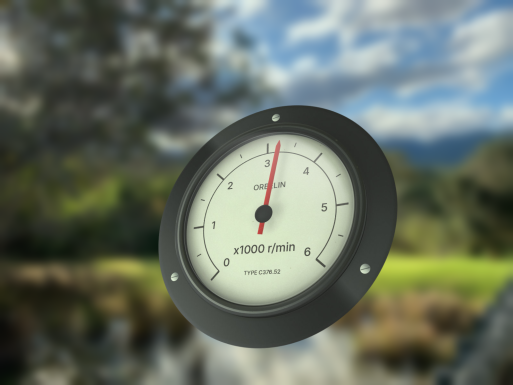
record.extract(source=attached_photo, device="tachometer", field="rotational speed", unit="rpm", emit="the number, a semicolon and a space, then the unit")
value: 3250; rpm
